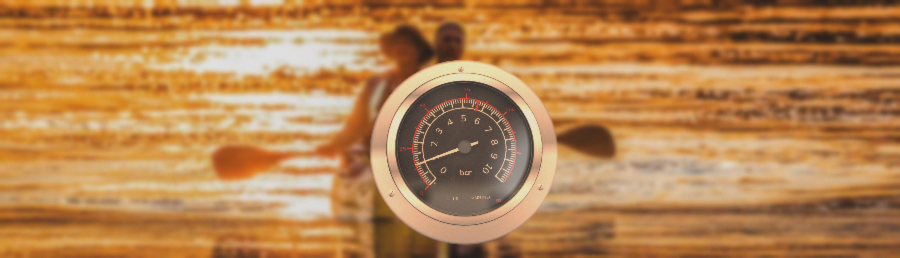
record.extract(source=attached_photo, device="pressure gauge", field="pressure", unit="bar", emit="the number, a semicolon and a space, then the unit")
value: 1; bar
